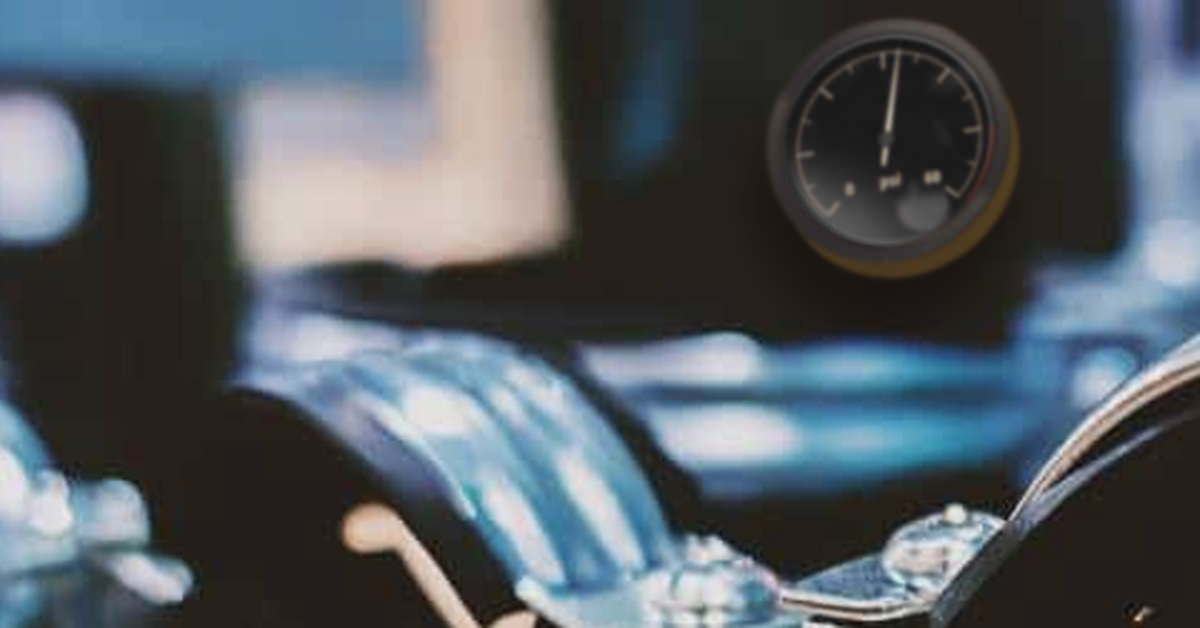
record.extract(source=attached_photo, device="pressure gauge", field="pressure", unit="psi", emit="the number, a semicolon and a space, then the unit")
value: 32.5; psi
